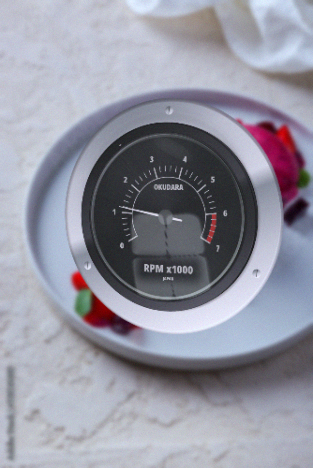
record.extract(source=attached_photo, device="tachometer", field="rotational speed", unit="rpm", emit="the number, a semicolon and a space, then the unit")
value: 1200; rpm
